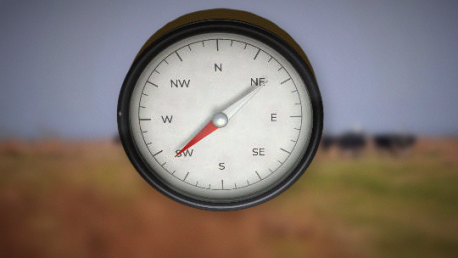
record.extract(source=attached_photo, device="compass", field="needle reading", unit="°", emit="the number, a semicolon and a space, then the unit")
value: 230; °
